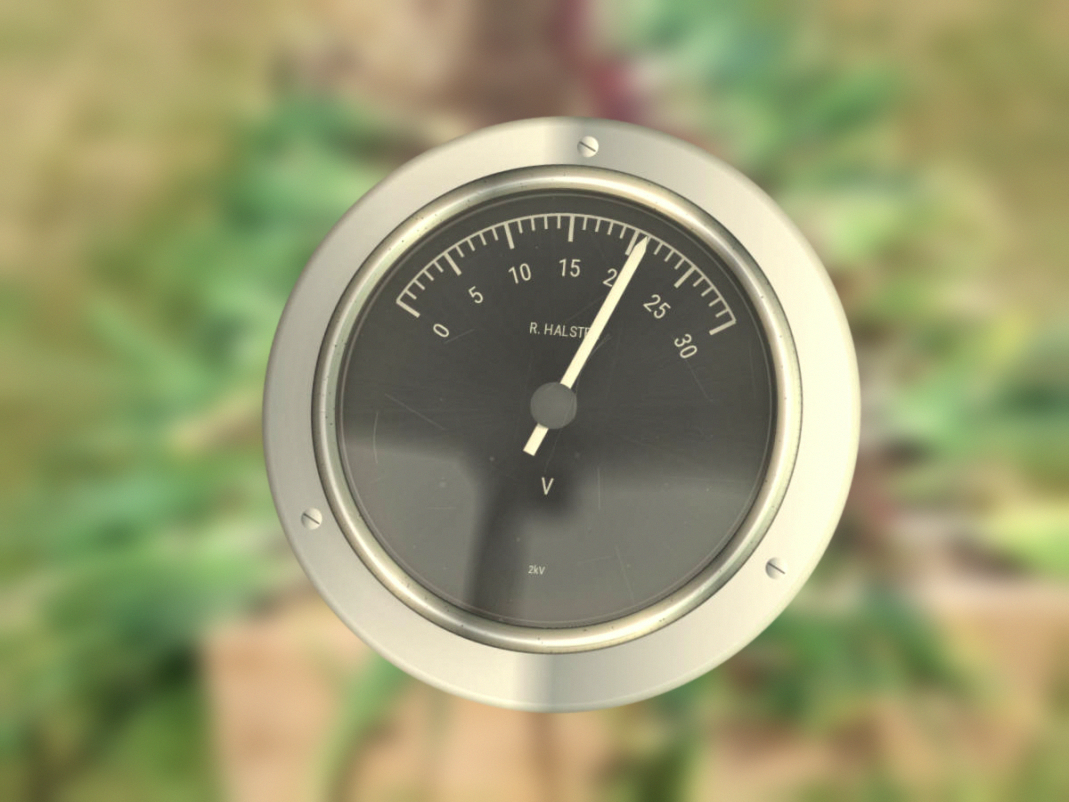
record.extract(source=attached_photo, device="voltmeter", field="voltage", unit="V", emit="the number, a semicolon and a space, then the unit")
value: 21; V
